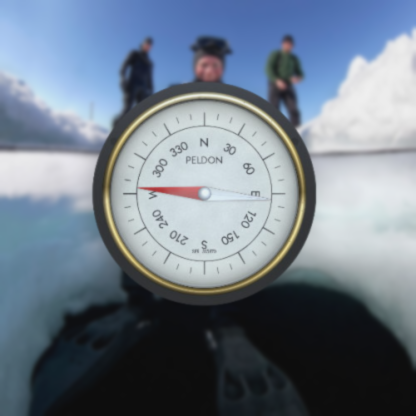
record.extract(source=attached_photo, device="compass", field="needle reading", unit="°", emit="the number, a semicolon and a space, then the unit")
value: 275; °
